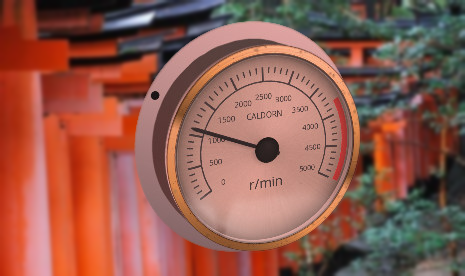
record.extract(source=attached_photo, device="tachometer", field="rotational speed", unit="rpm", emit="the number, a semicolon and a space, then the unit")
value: 1100; rpm
